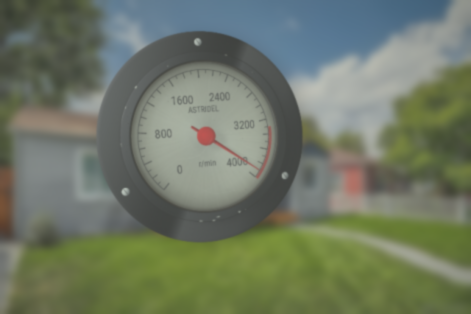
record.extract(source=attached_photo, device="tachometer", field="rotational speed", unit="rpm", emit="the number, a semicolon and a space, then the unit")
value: 3900; rpm
